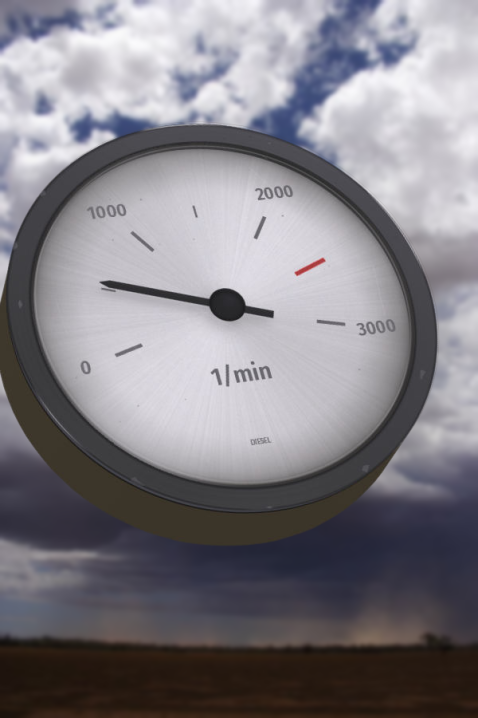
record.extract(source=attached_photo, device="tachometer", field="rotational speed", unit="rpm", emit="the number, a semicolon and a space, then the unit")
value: 500; rpm
